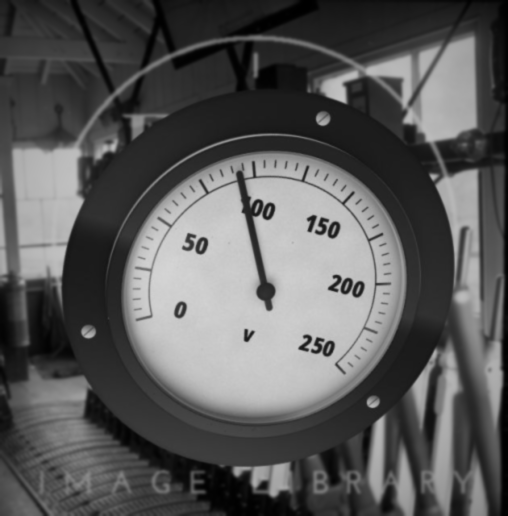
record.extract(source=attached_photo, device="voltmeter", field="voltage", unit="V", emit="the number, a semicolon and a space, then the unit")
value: 92.5; V
